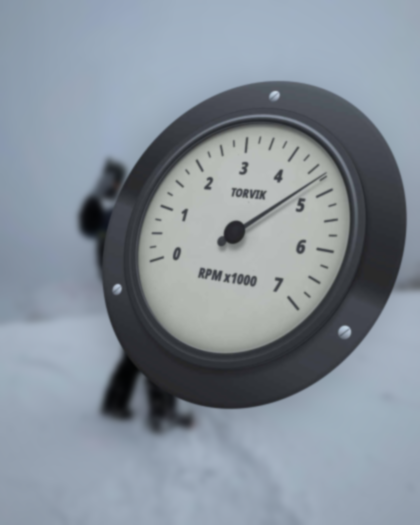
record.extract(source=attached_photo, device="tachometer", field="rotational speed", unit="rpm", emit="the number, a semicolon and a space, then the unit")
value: 4750; rpm
